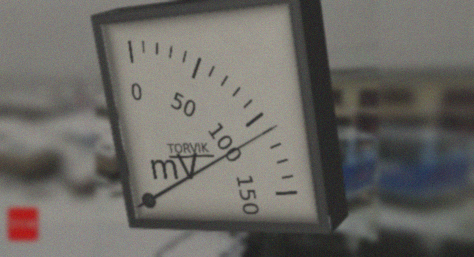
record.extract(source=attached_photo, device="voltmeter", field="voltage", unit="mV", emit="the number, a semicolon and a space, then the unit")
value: 110; mV
